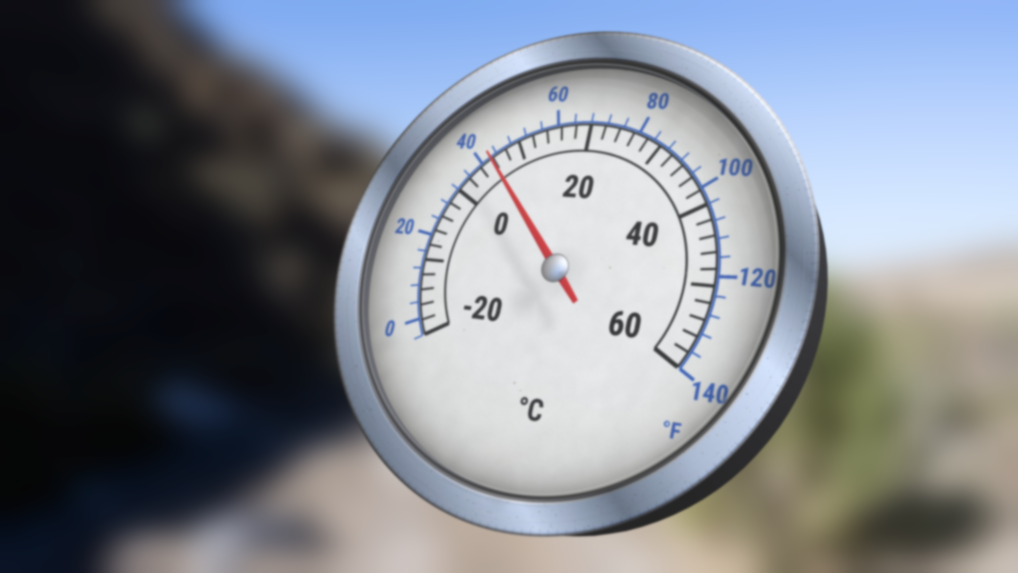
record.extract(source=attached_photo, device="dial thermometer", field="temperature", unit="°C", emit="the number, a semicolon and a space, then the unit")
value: 6; °C
